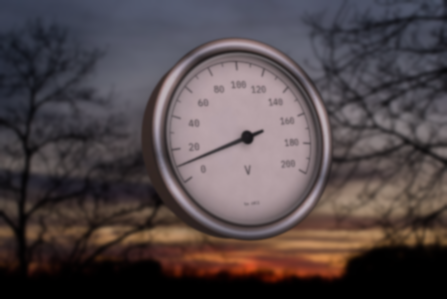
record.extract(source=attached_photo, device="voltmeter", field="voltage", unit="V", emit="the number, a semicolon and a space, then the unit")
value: 10; V
